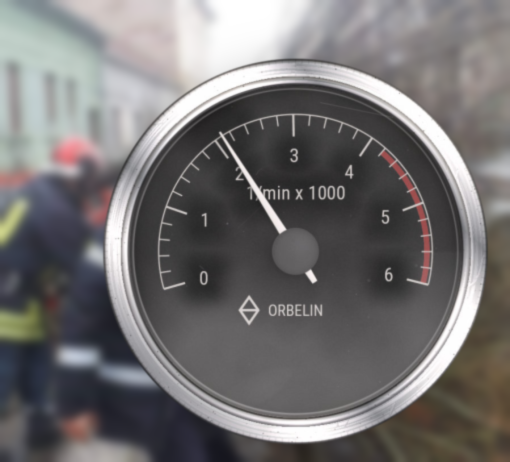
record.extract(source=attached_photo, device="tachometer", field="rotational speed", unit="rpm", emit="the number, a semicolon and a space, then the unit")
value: 2100; rpm
